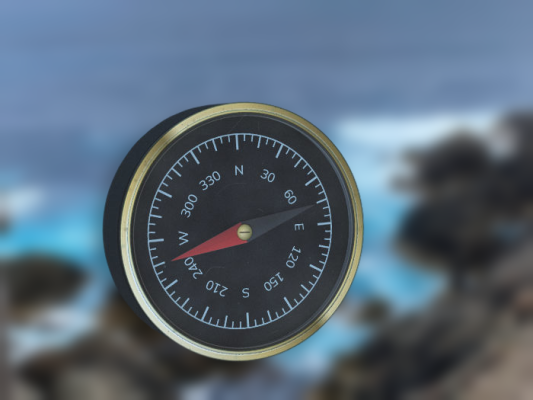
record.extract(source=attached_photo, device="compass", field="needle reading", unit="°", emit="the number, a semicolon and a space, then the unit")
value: 255; °
